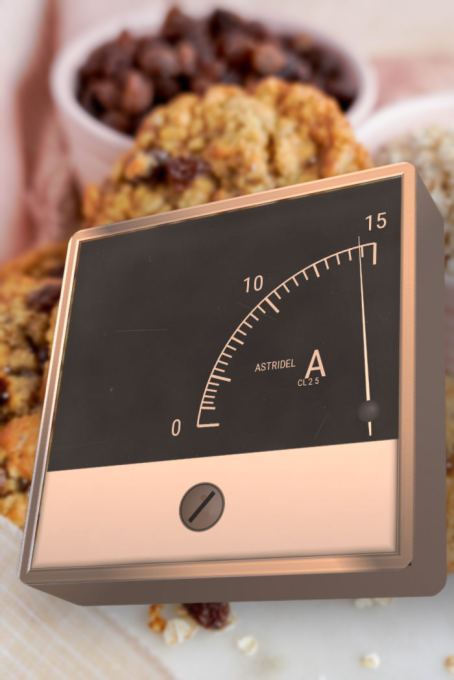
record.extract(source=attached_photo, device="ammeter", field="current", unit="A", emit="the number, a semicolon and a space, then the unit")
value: 14.5; A
